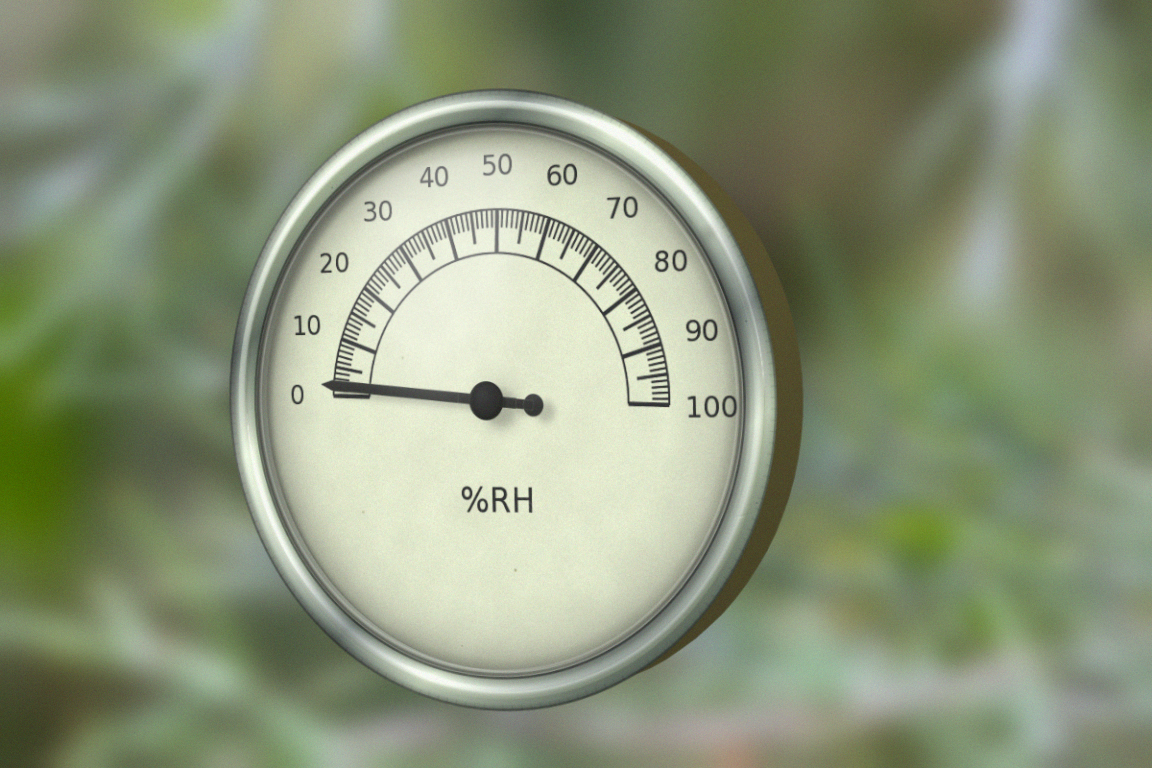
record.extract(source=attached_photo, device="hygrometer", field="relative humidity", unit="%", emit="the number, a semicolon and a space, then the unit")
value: 2; %
